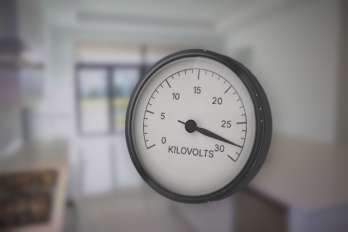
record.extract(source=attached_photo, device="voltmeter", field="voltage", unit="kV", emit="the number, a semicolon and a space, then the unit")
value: 28; kV
